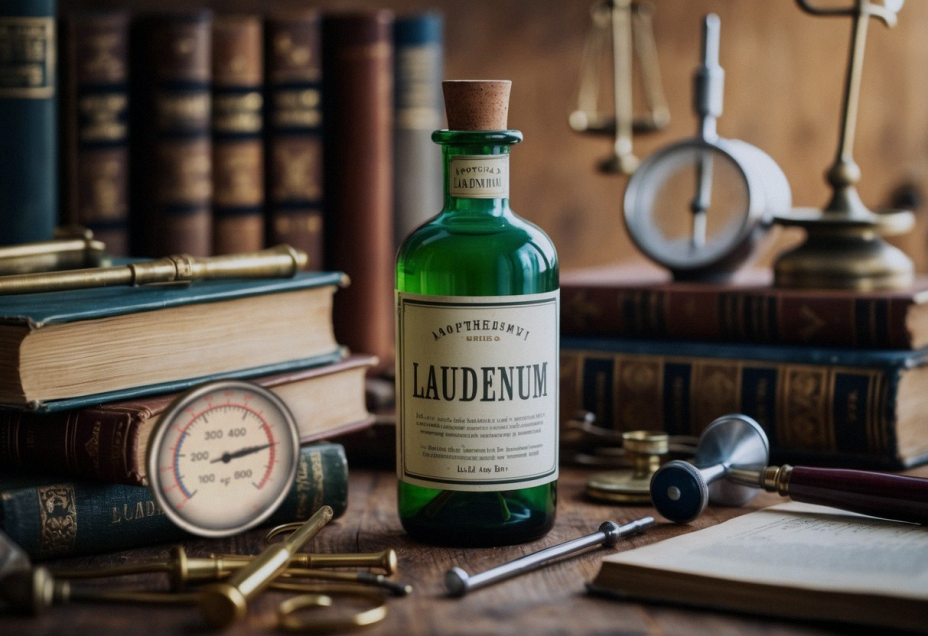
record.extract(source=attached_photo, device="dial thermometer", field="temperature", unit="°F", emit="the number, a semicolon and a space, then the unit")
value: 500; °F
